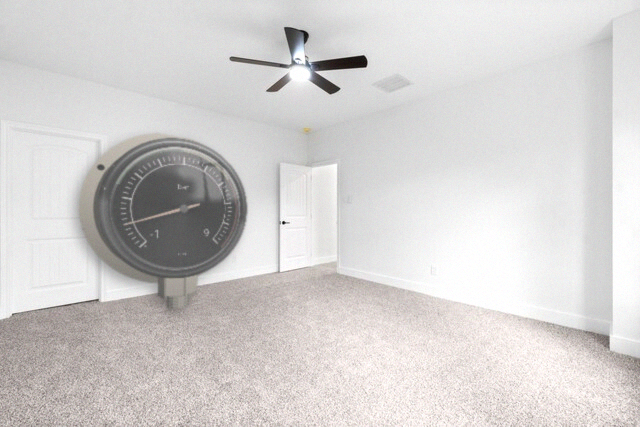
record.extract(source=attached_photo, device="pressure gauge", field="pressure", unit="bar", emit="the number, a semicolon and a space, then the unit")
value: 0; bar
